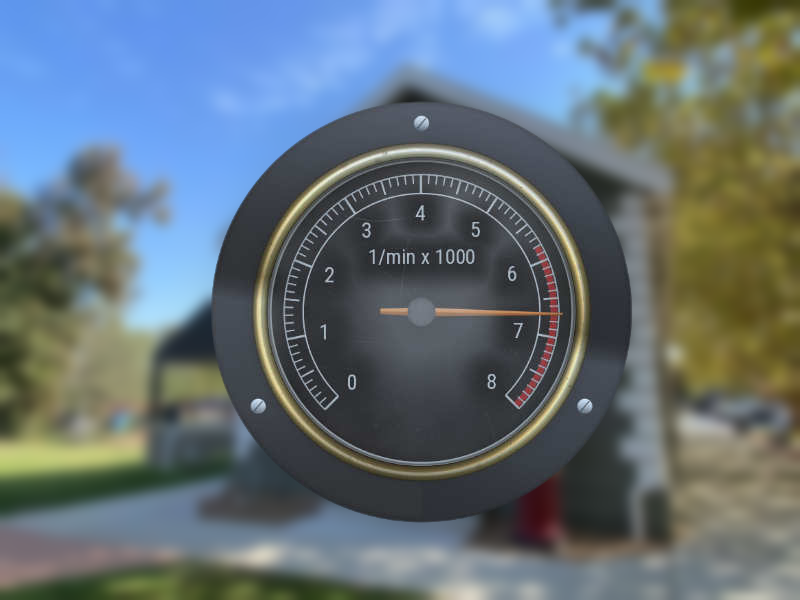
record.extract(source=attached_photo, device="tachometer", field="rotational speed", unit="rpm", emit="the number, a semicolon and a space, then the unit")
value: 6700; rpm
